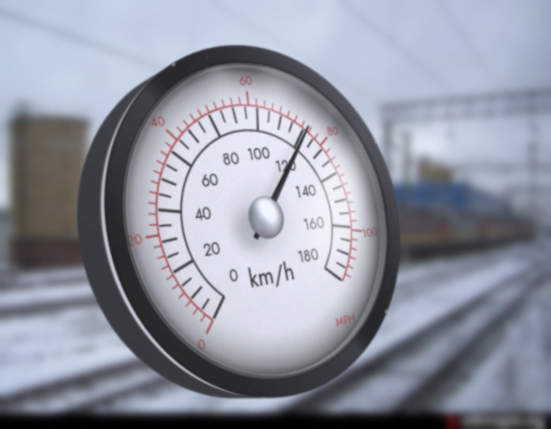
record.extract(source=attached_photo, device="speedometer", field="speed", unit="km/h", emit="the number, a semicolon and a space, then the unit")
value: 120; km/h
